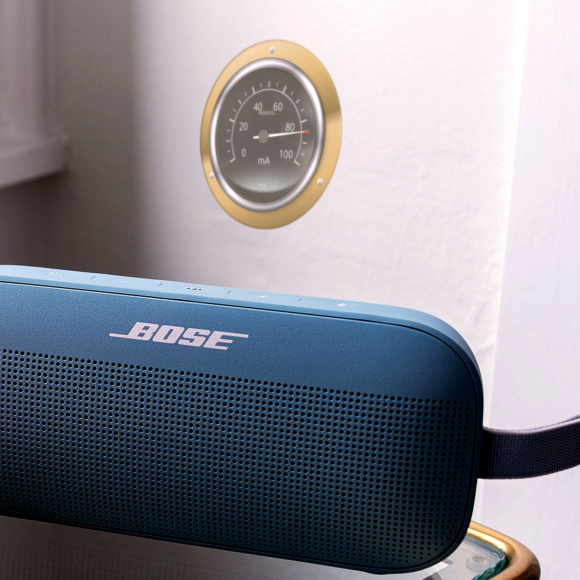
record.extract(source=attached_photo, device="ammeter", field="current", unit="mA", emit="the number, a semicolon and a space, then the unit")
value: 85; mA
